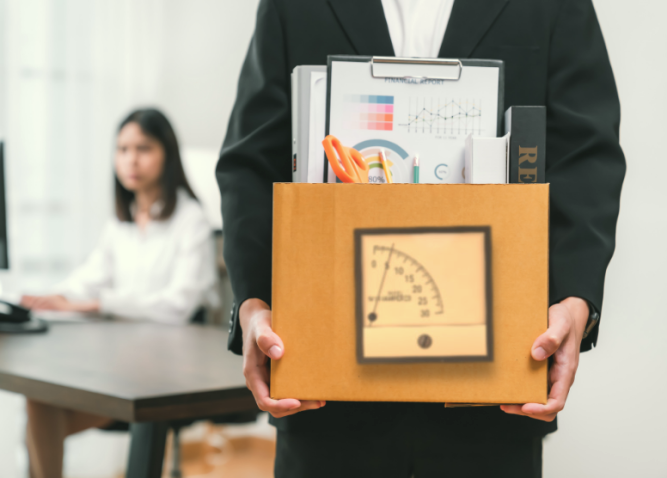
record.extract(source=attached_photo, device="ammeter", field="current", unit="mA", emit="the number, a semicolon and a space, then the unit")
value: 5; mA
